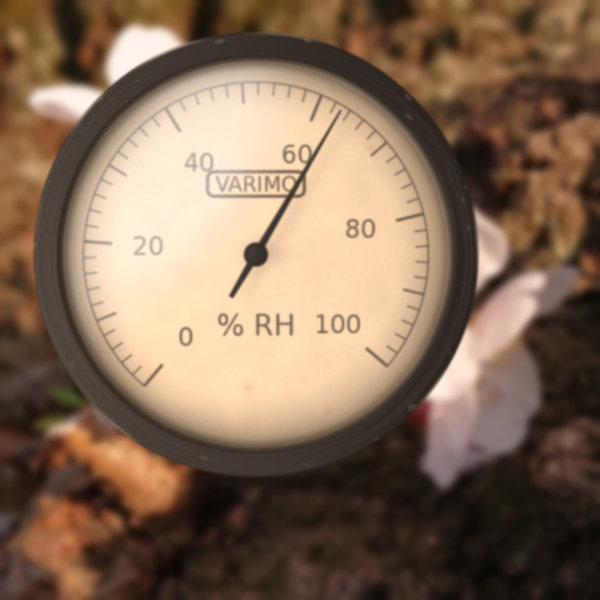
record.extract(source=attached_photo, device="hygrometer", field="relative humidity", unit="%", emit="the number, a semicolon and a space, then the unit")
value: 63; %
